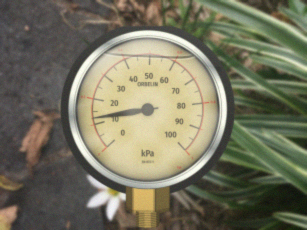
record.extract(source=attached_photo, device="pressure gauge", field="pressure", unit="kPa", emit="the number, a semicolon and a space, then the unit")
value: 12.5; kPa
